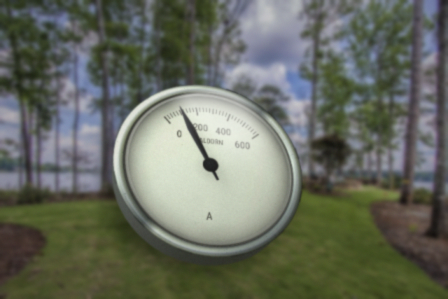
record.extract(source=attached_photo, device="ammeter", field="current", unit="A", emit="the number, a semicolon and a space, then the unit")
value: 100; A
